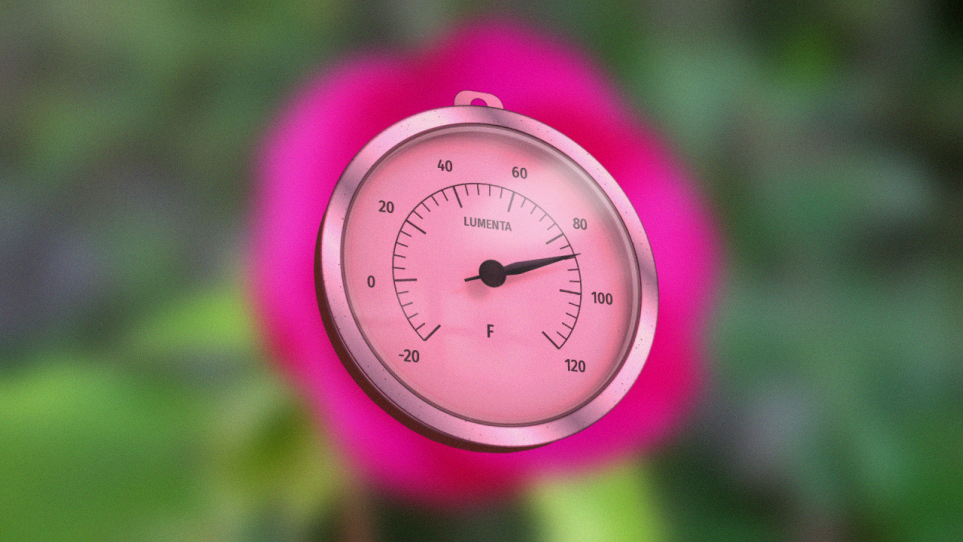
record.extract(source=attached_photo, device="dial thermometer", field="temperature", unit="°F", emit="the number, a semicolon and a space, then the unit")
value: 88; °F
